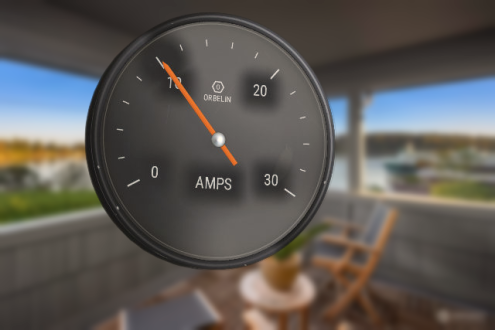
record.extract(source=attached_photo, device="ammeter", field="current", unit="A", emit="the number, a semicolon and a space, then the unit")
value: 10; A
